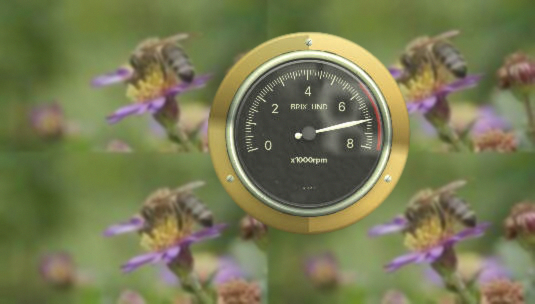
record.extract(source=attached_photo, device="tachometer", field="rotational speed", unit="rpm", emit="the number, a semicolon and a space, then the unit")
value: 7000; rpm
